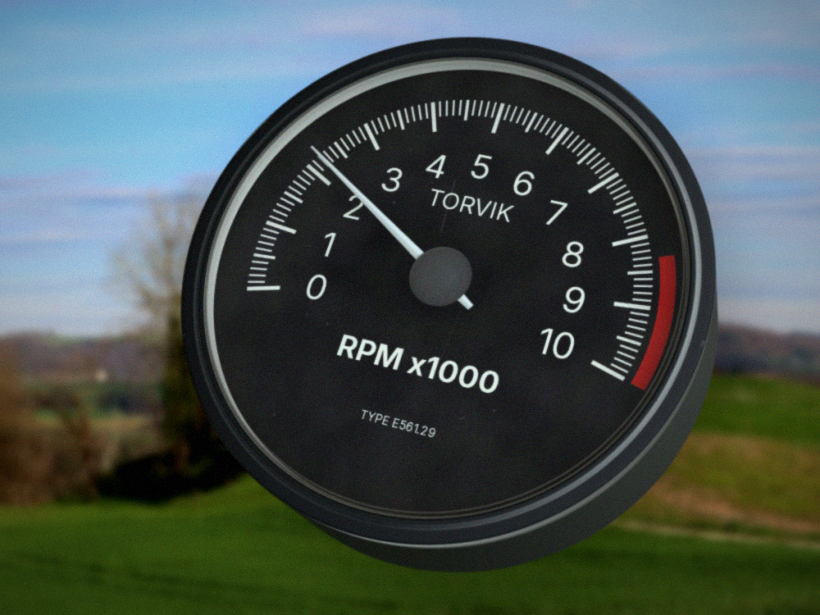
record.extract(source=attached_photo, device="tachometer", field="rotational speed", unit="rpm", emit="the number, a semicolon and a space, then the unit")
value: 2200; rpm
